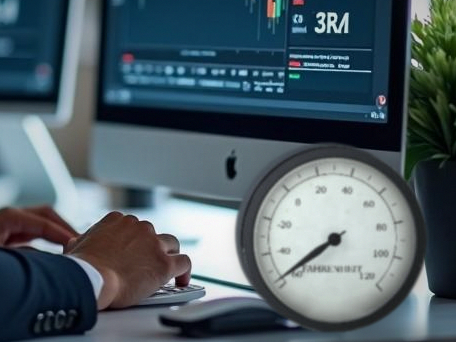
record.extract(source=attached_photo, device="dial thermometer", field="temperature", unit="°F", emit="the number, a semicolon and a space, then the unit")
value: -55; °F
